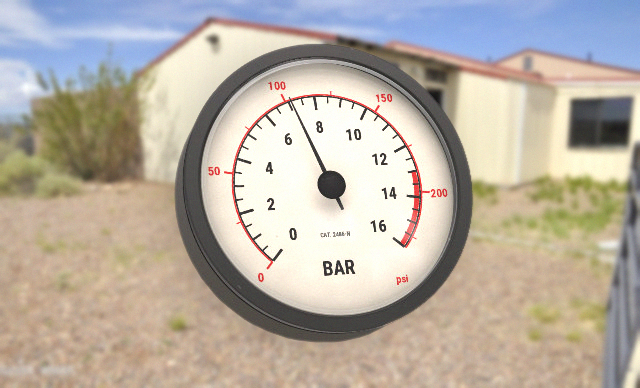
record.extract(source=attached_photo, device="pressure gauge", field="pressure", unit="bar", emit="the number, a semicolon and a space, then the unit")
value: 7; bar
